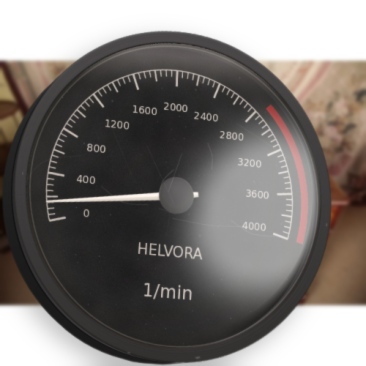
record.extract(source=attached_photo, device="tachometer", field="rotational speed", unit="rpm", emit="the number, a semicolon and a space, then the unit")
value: 150; rpm
